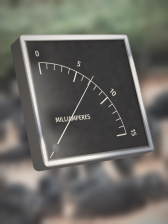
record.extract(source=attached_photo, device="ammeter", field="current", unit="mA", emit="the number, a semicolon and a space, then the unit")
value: 7; mA
